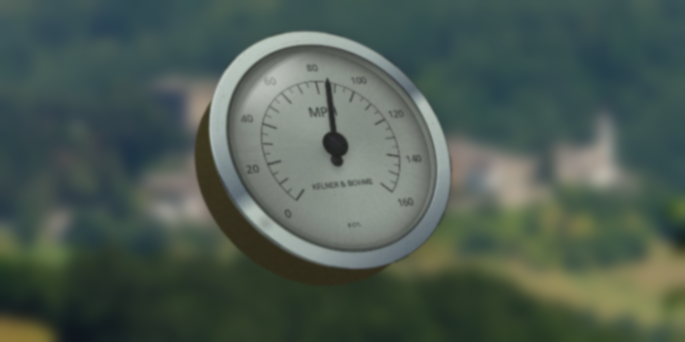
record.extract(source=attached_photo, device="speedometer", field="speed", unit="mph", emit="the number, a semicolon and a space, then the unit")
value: 85; mph
